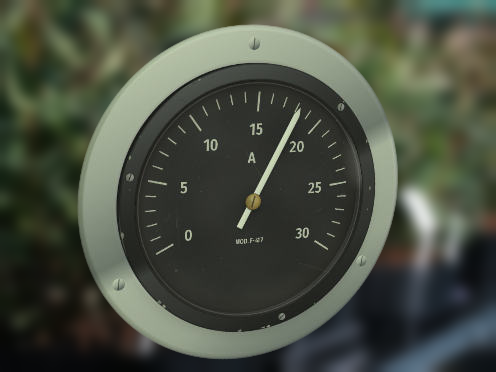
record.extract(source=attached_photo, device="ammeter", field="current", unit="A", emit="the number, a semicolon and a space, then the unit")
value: 18; A
